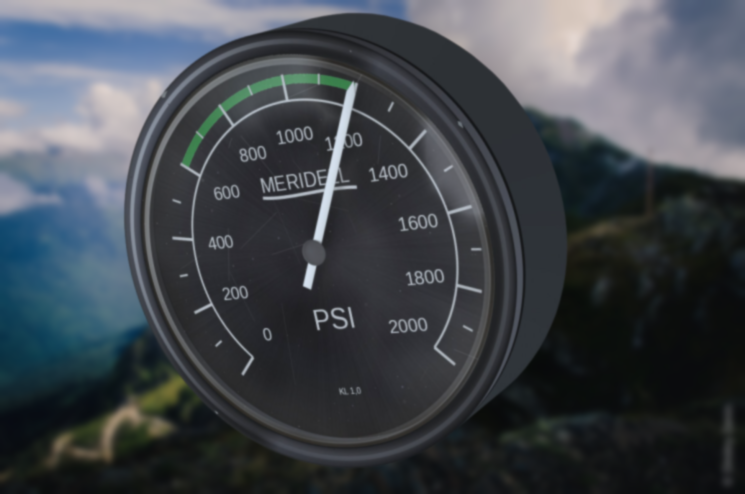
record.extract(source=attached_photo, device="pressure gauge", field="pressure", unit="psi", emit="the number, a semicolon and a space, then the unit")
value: 1200; psi
